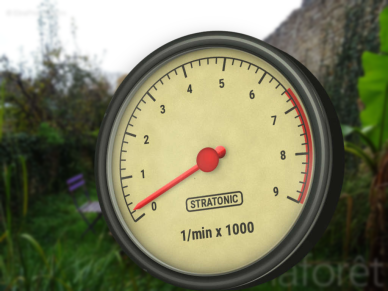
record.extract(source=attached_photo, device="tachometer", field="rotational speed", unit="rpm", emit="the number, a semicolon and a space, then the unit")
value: 200; rpm
